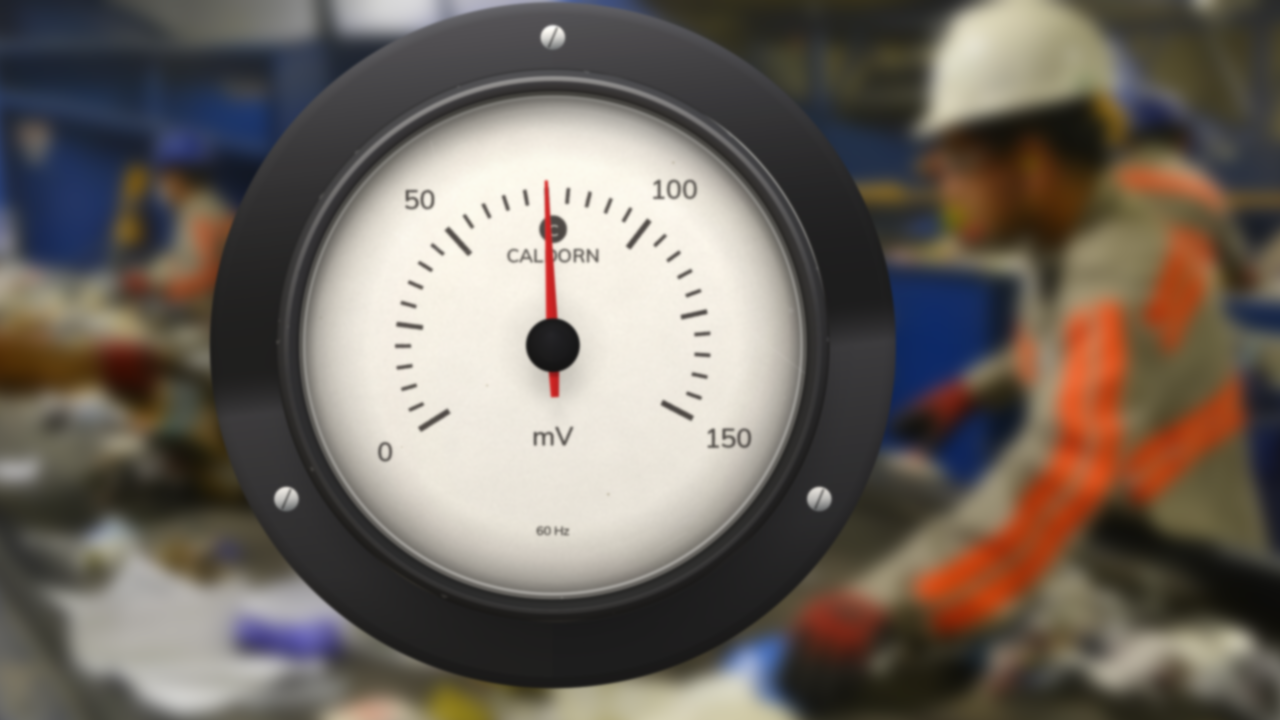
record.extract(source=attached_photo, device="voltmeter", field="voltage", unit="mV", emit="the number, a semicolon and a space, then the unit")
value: 75; mV
